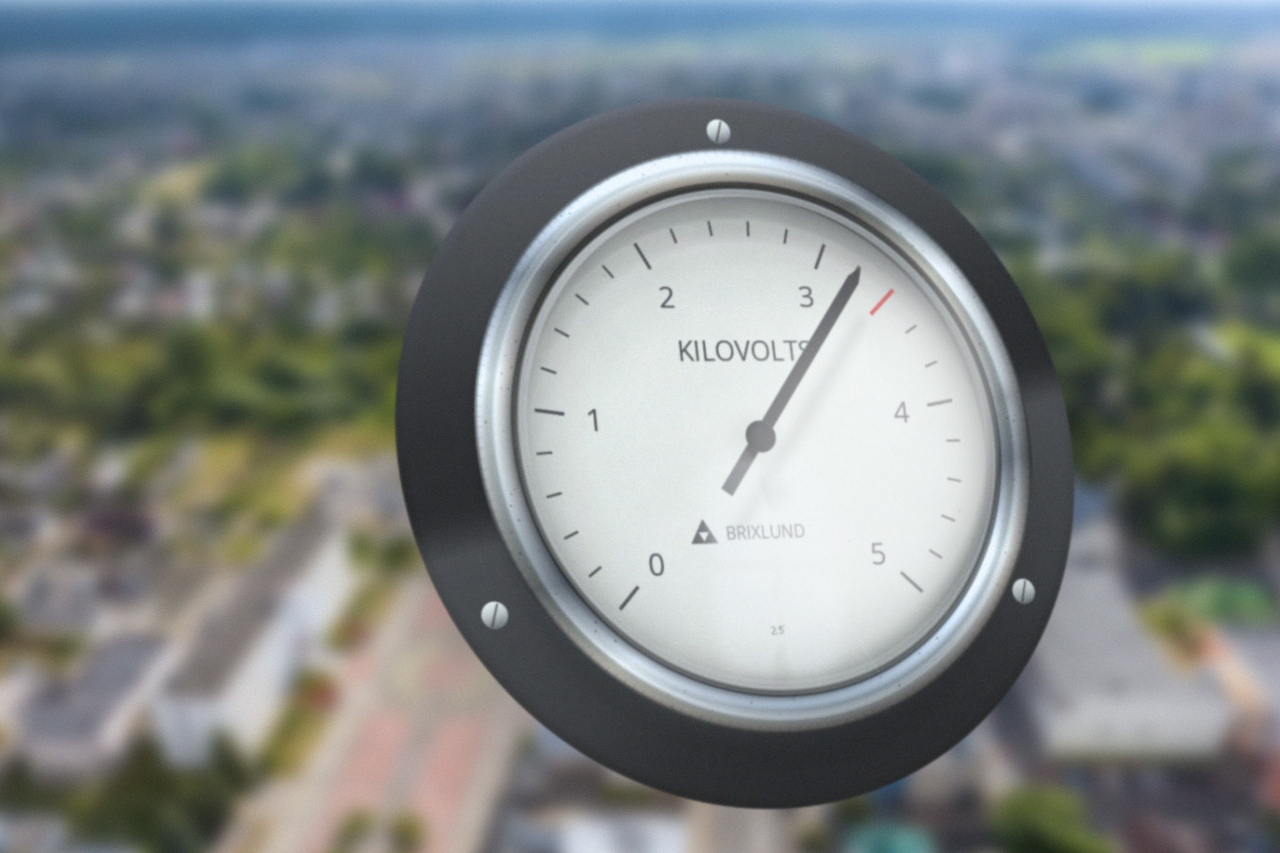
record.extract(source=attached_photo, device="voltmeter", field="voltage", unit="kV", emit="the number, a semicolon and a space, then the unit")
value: 3.2; kV
